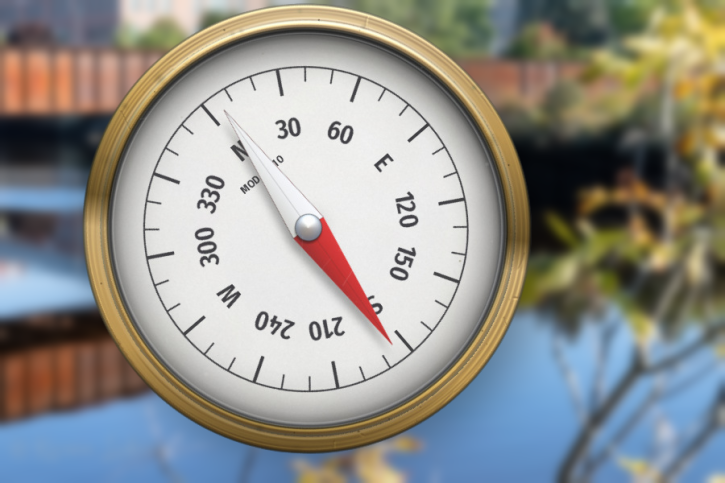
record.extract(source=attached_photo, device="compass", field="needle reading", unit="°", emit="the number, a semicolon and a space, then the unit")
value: 185; °
